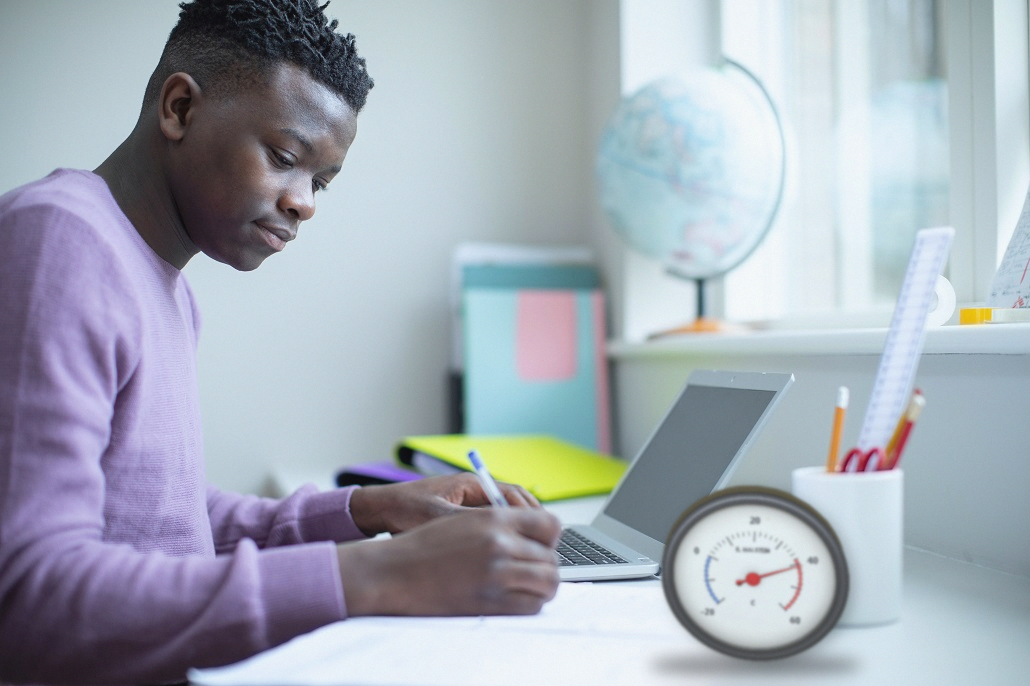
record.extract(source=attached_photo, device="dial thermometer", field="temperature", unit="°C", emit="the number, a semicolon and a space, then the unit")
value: 40; °C
